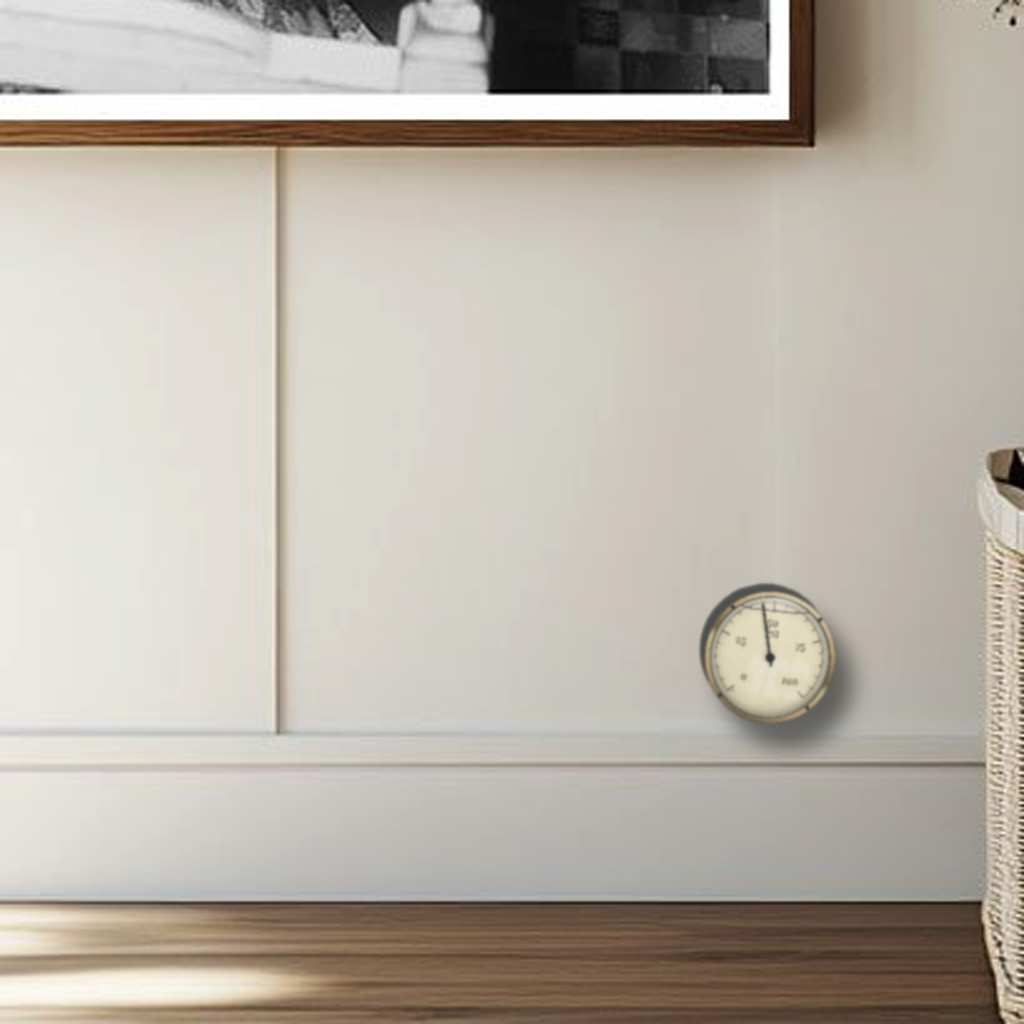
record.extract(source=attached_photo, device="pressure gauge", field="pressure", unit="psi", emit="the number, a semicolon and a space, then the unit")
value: 45; psi
